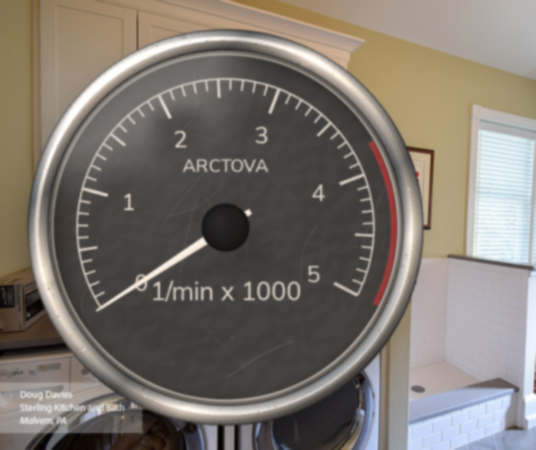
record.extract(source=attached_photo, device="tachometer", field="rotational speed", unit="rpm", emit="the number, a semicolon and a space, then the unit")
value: 0; rpm
